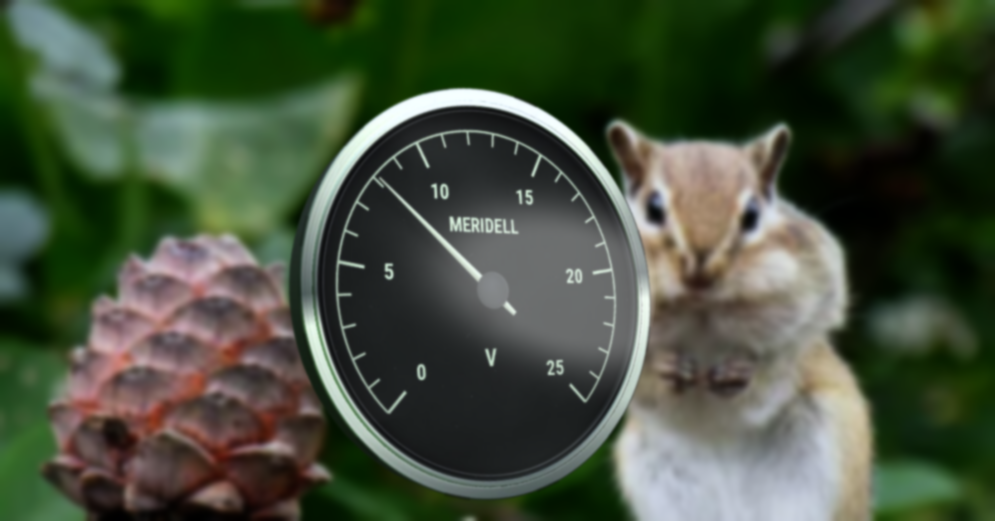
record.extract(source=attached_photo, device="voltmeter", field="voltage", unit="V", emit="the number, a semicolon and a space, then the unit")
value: 8; V
